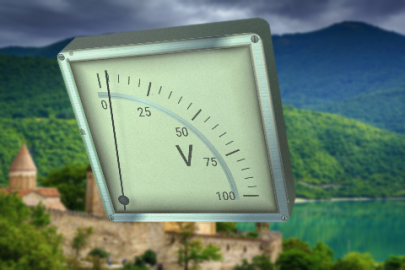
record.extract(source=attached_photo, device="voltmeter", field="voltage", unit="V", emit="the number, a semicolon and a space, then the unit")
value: 5; V
